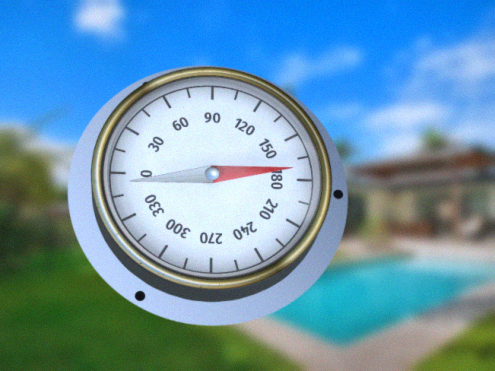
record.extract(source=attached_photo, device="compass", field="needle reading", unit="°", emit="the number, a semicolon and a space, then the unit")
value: 172.5; °
